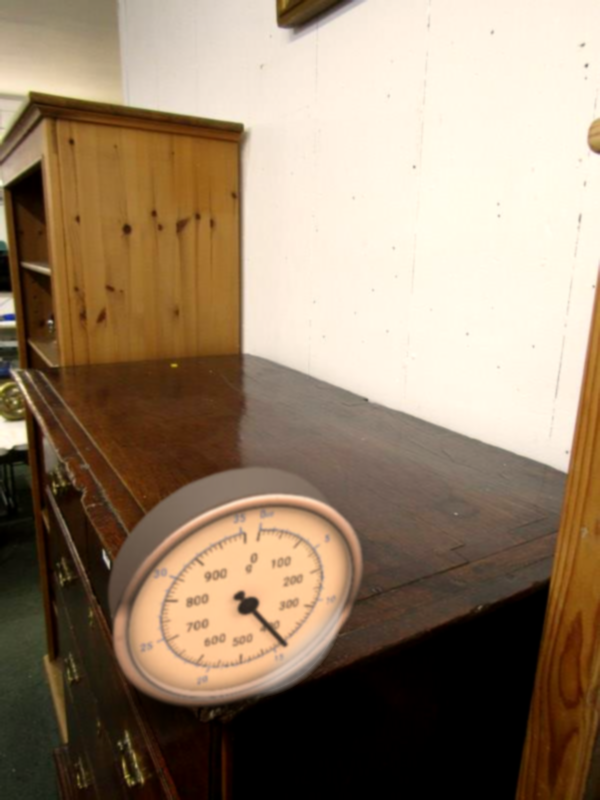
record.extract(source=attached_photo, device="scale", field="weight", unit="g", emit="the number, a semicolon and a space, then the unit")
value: 400; g
